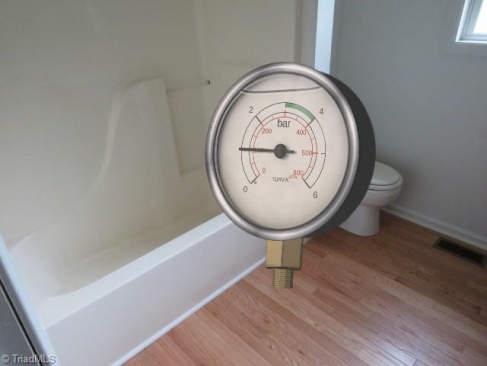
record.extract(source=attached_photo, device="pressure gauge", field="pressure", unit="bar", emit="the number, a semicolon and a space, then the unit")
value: 1; bar
